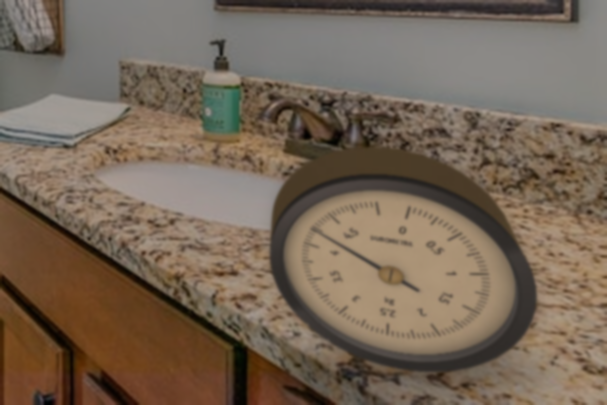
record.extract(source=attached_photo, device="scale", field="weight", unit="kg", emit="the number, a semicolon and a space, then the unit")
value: 4.25; kg
